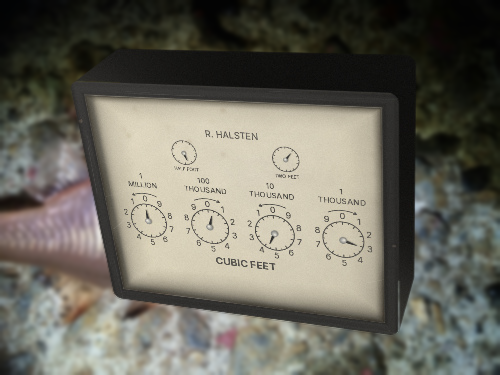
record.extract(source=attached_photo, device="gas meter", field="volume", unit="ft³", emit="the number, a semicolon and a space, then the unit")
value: 4300; ft³
